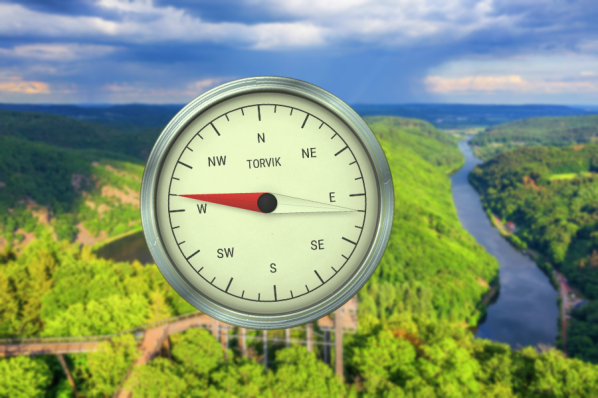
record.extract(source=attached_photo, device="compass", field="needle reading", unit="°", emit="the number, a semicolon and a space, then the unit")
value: 280; °
